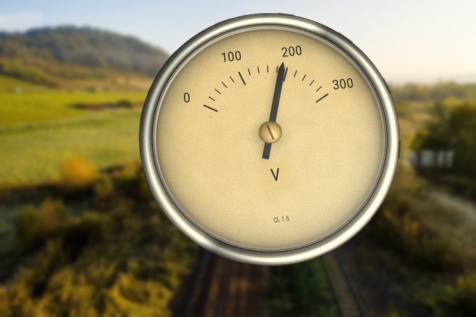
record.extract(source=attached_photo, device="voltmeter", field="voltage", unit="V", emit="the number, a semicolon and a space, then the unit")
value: 190; V
